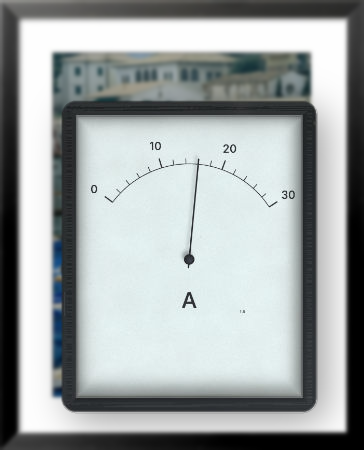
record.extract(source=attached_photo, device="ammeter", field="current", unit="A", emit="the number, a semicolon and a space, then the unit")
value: 16; A
